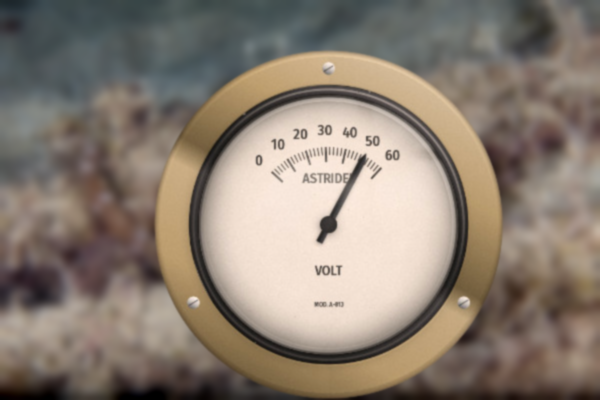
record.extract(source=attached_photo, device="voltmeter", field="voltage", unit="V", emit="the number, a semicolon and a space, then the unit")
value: 50; V
